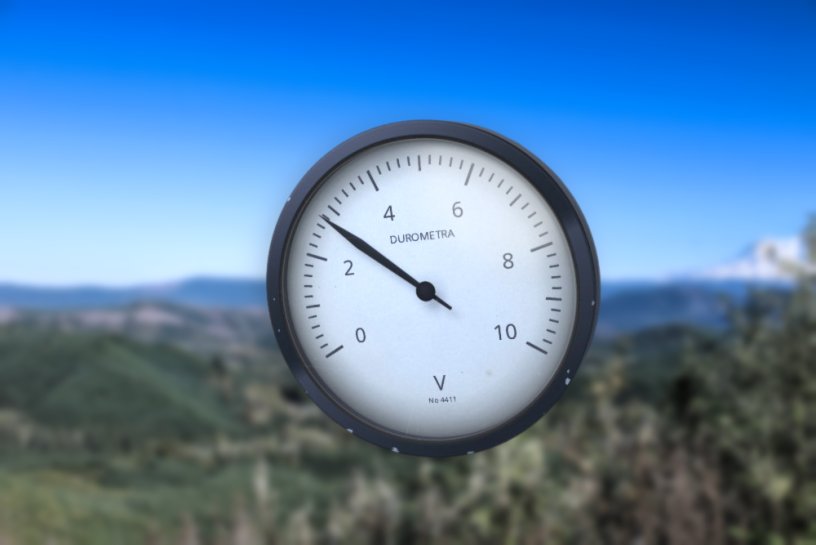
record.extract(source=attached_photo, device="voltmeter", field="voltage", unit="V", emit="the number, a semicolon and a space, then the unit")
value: 2.8; V
